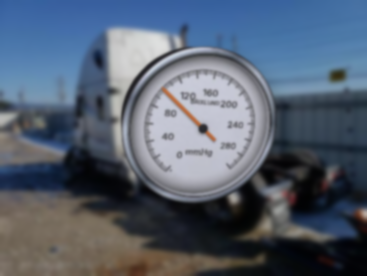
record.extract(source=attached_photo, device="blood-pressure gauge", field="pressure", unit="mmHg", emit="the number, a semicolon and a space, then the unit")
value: 100; mmHg
